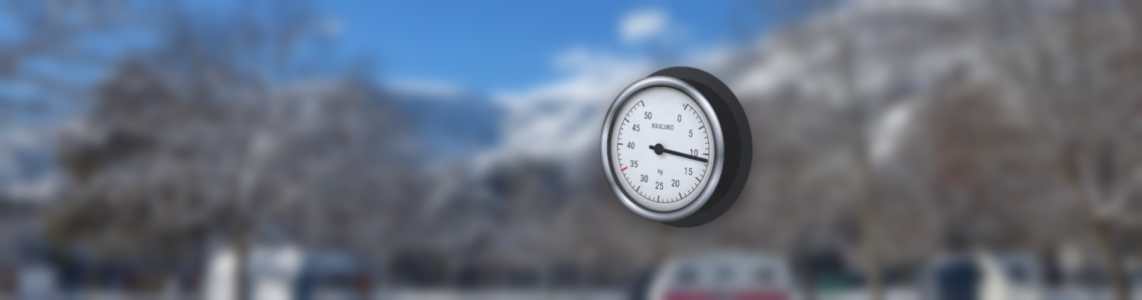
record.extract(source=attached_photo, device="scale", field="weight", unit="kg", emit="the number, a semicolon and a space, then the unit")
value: 11; kg
